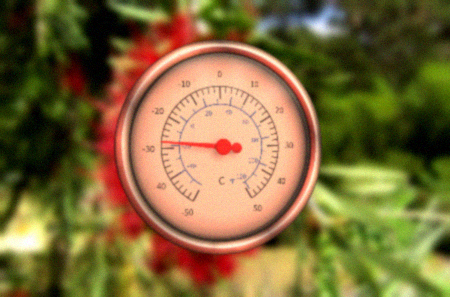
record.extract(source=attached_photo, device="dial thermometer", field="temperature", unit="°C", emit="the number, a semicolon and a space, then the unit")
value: -28; °C
